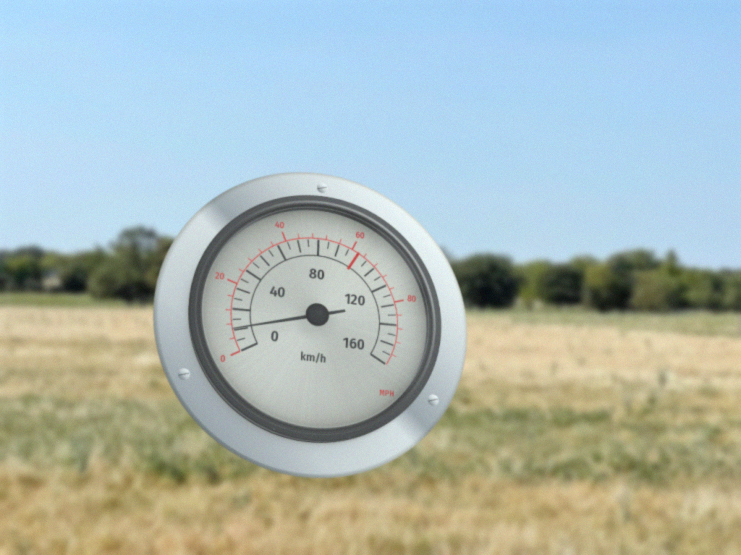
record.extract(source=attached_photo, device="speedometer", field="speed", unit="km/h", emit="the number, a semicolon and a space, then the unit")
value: 10; km/h
